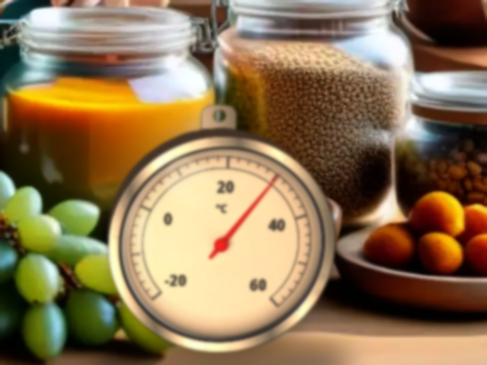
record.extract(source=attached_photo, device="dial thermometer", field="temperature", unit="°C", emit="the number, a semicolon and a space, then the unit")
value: 30; °C
